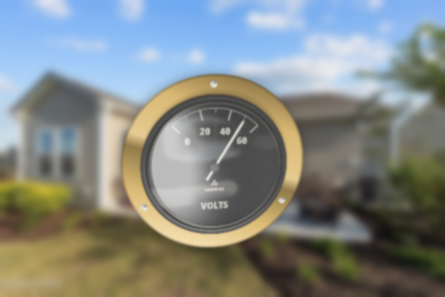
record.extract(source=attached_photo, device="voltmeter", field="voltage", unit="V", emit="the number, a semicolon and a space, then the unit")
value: 50; V
